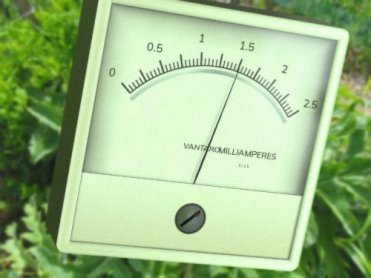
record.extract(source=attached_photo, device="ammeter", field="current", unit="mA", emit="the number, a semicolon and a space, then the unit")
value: 1.5; mA
